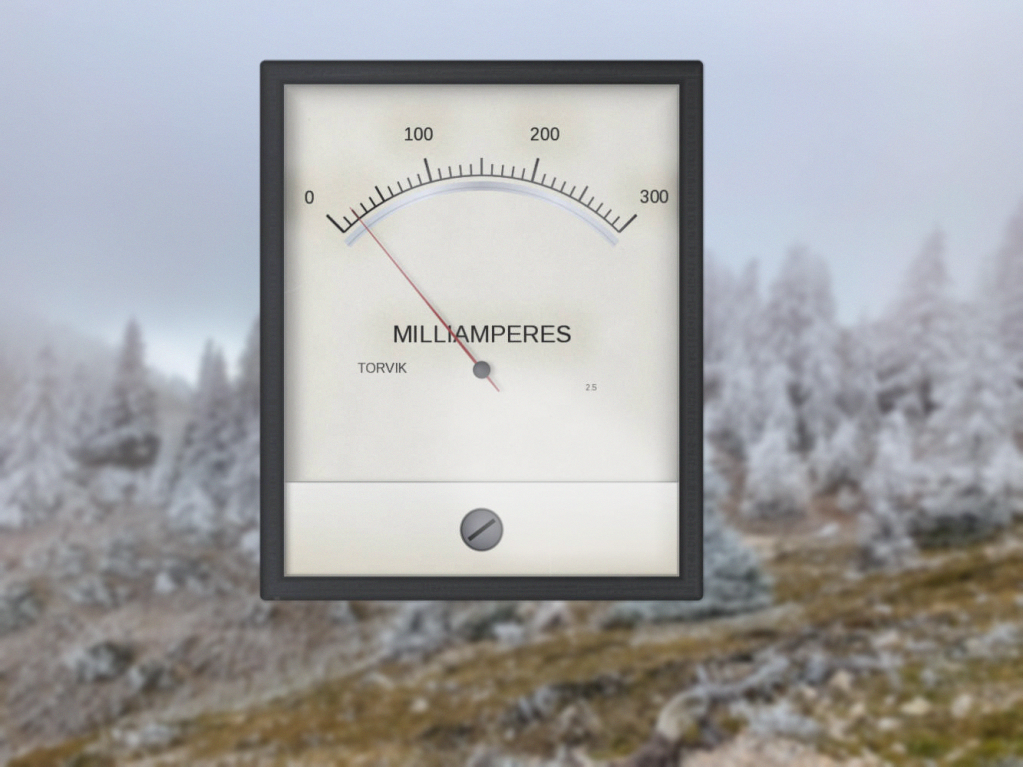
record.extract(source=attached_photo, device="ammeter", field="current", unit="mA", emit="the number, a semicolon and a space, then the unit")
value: 20; mA
